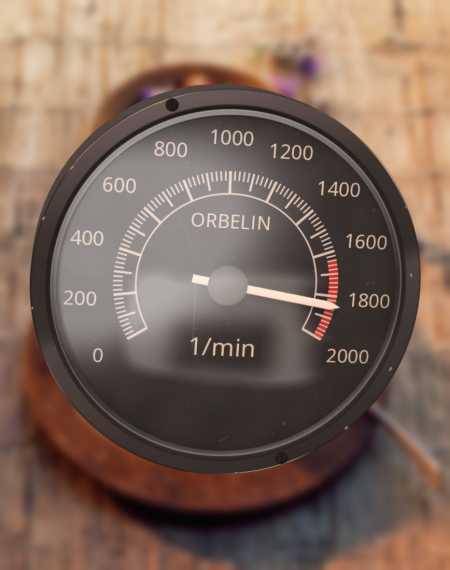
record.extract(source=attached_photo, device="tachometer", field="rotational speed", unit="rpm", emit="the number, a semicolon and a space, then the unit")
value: 1840; rpm
